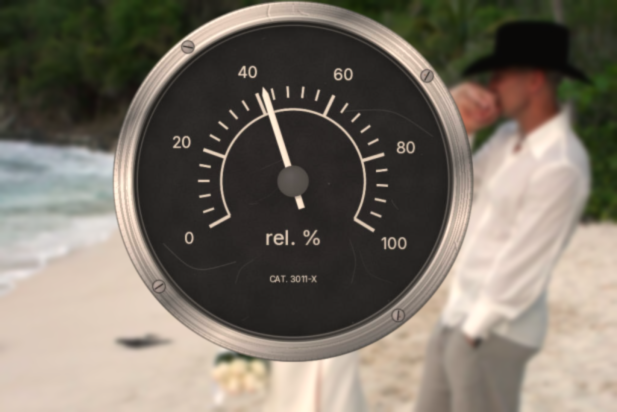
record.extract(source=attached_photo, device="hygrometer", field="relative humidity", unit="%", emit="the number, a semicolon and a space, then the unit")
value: 42; %
